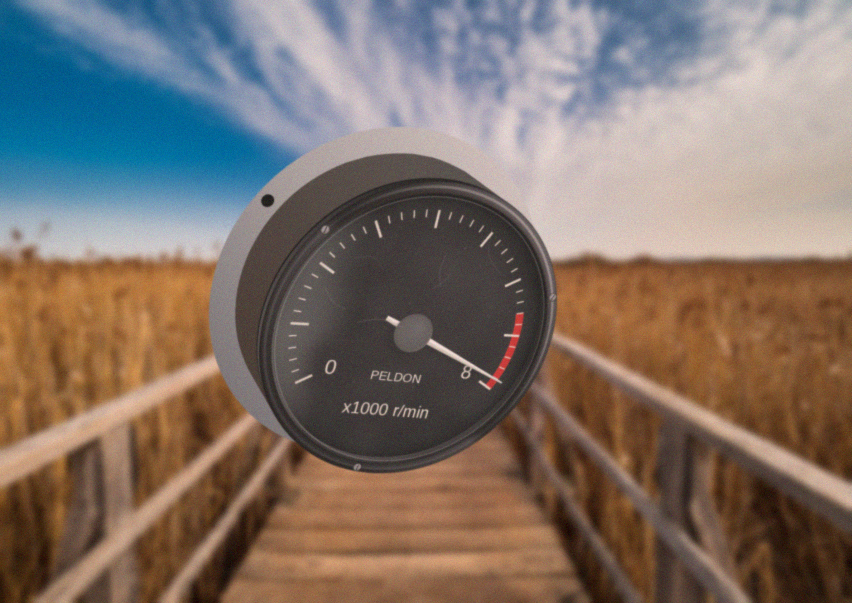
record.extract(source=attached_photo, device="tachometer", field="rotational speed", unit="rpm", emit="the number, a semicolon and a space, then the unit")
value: 7800; rpm
